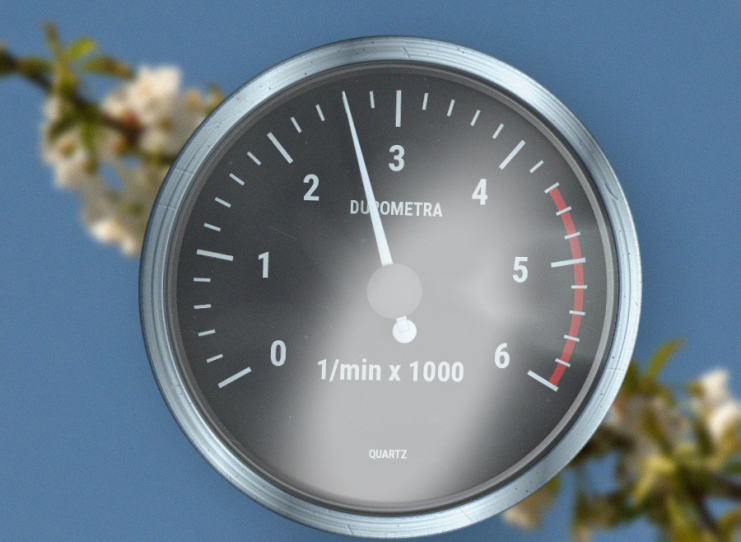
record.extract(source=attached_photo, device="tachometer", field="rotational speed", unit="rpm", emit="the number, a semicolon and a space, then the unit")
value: 2600; rpm
